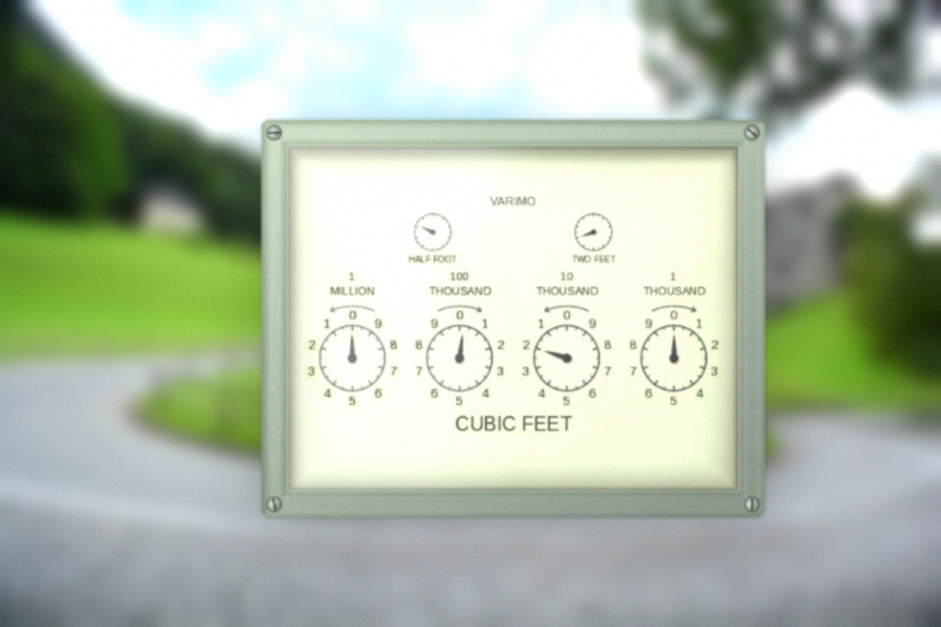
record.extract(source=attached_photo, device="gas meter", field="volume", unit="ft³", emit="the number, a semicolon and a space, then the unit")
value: 2000; ft³
